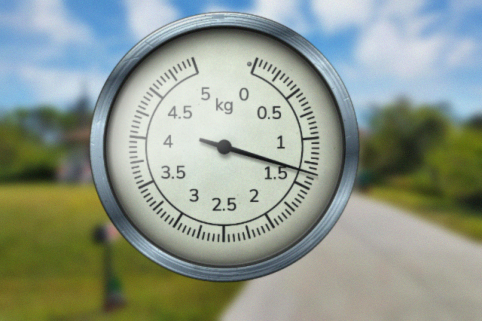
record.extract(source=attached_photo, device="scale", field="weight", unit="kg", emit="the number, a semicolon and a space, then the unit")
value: 1.35; kg
